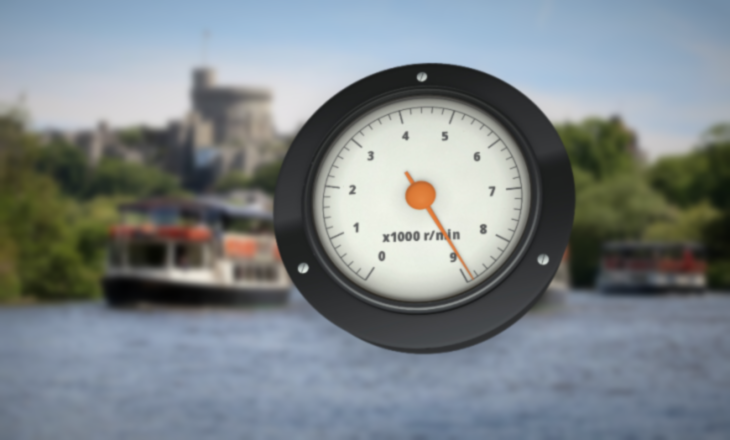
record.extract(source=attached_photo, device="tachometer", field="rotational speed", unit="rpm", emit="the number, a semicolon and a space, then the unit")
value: 8900; rpm
